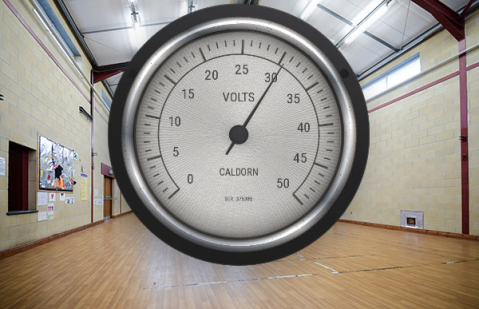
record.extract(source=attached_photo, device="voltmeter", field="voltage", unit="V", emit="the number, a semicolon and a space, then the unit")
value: 30.5; V
